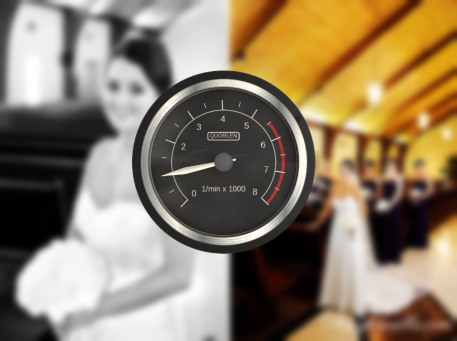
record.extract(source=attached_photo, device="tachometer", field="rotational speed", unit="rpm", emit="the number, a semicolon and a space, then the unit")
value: 1000; rpm
